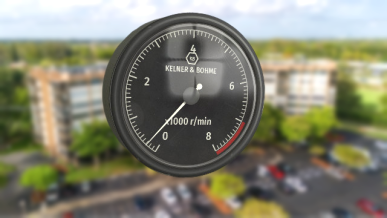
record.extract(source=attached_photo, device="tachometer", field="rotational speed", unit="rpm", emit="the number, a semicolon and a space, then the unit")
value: 300; rpm
